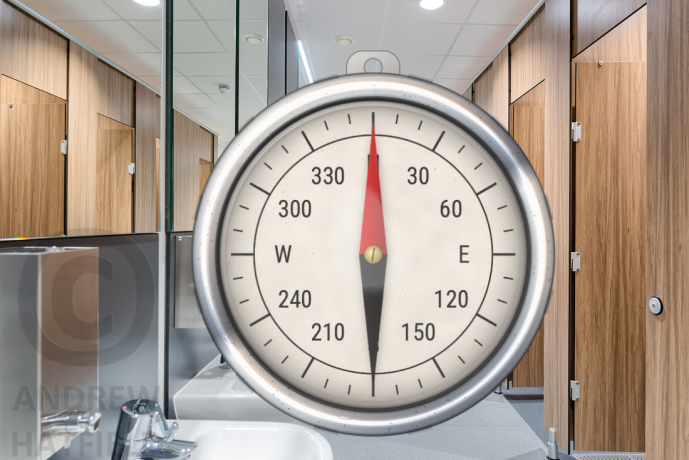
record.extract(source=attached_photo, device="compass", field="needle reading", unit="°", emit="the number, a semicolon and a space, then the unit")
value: 0; °
